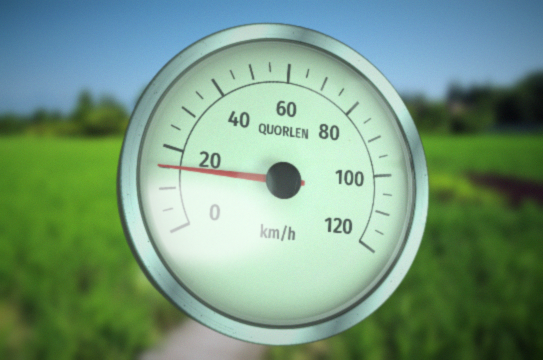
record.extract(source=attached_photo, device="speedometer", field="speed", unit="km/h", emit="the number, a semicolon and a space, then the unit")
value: 15; km/h
